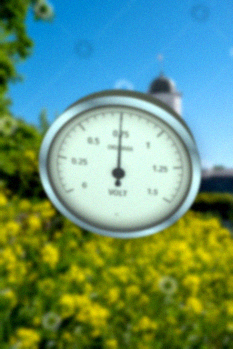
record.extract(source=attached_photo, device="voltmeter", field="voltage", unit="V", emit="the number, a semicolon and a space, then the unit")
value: 0.75; V
